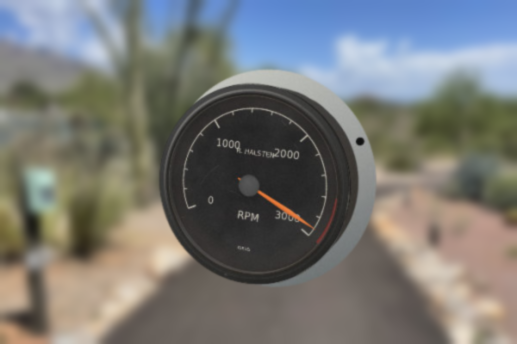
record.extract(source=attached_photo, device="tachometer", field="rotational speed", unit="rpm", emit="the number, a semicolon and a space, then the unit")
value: 2900; rpm
